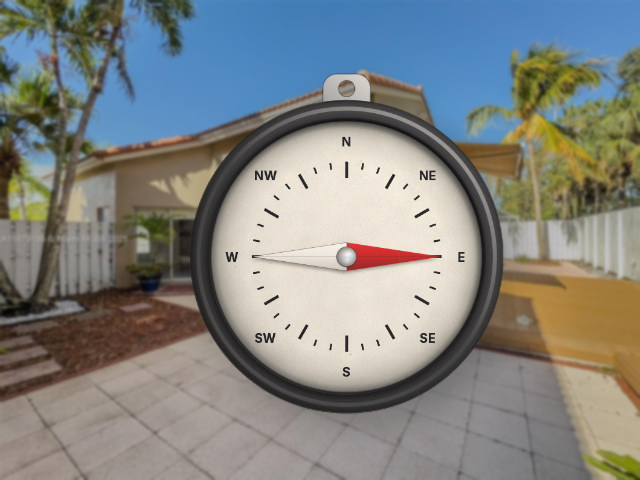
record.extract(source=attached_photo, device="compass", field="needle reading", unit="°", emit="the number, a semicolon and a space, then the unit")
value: 90; °
